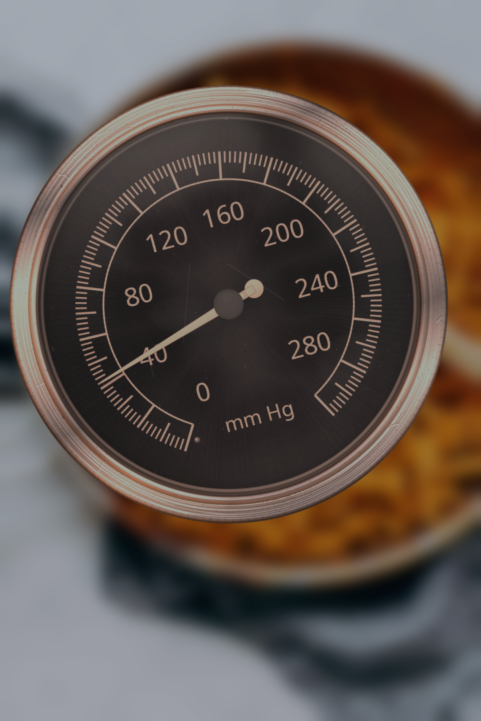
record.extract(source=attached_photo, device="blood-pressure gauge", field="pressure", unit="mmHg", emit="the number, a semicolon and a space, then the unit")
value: 42; mmHg
